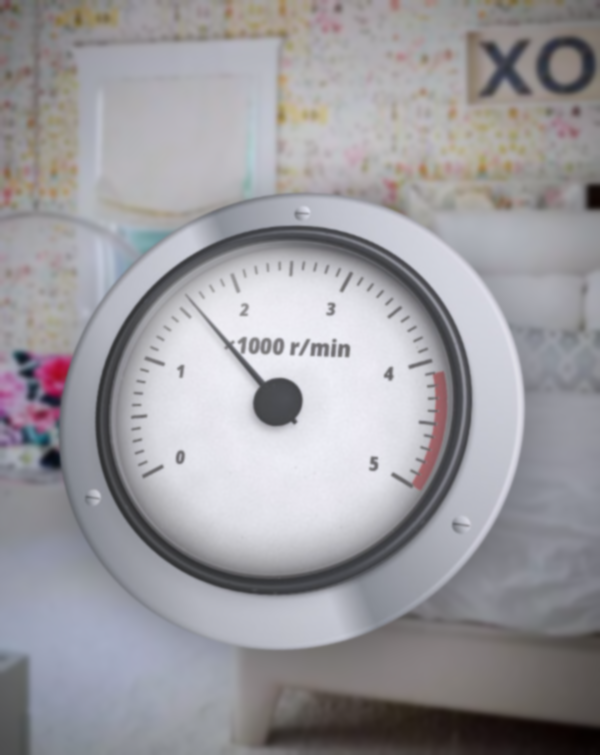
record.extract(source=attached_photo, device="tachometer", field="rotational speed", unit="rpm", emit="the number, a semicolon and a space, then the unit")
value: 1600; rpm
